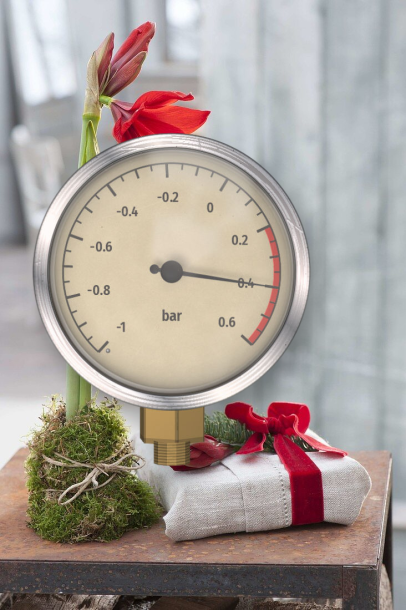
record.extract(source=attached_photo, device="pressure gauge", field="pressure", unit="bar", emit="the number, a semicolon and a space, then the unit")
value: 0.4; bar
